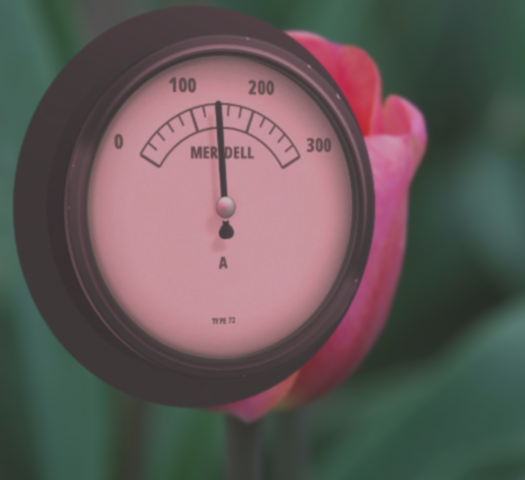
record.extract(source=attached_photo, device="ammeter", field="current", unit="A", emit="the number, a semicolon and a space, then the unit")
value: 140; A
